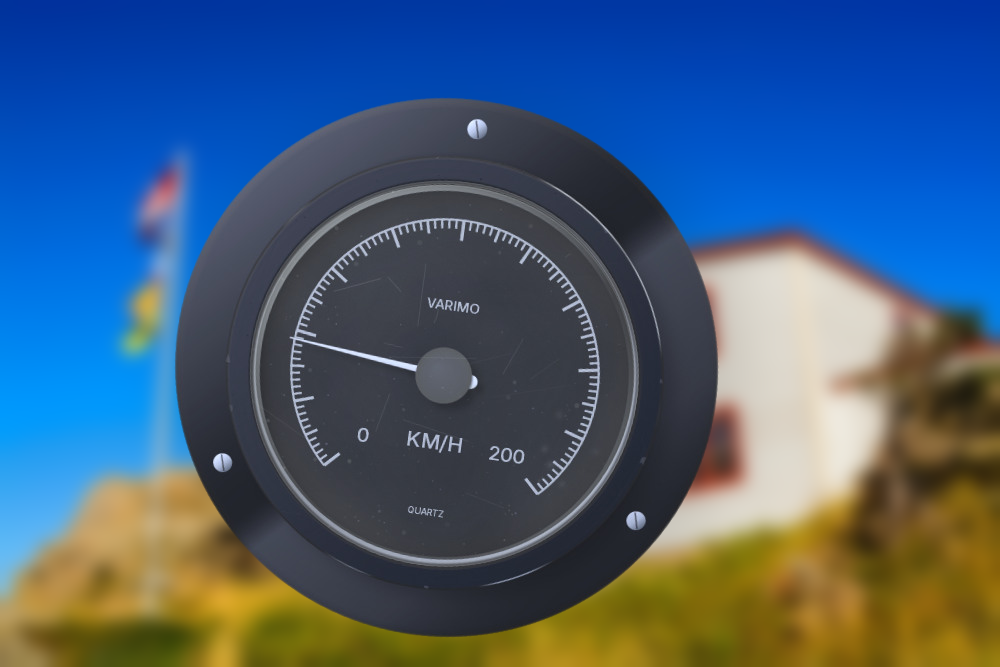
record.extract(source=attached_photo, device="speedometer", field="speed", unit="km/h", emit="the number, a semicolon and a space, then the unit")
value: 38; km/h
